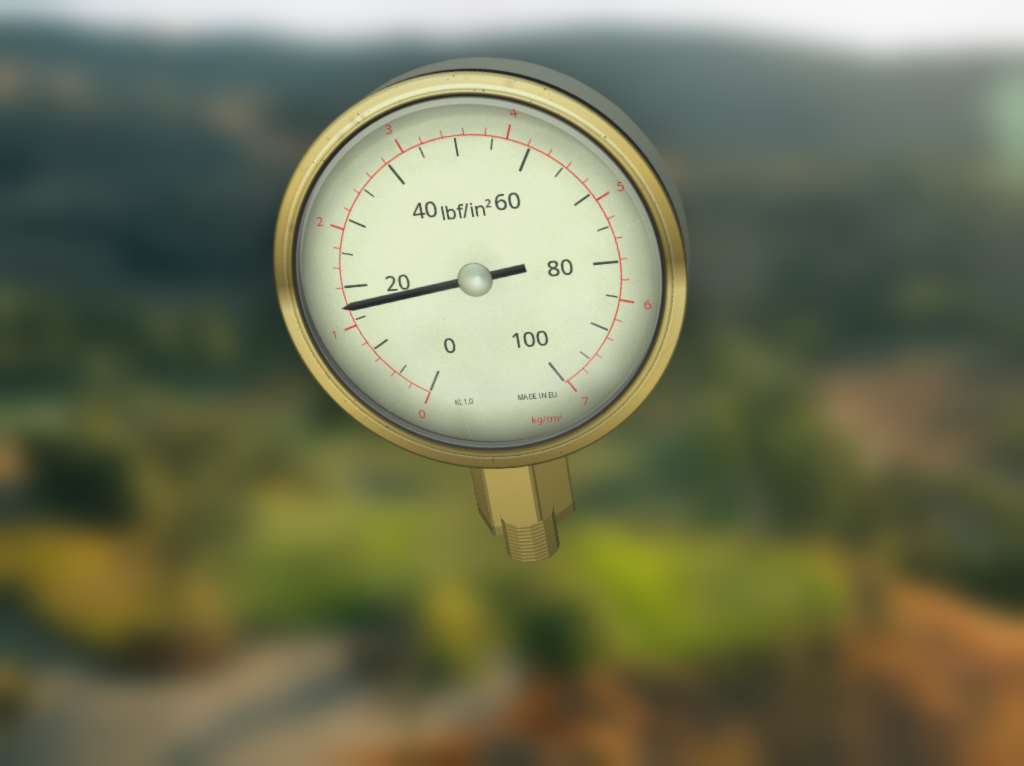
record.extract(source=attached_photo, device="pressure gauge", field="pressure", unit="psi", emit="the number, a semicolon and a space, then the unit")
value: 17.5; psi
